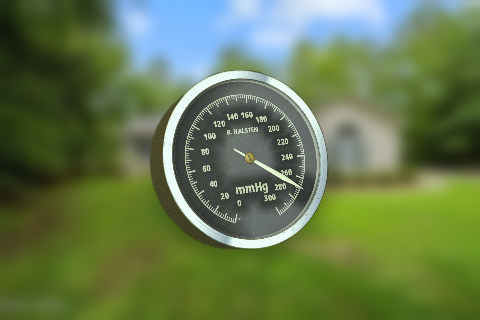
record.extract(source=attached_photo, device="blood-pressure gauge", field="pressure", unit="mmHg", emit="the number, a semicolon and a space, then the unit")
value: 270; mmHg
